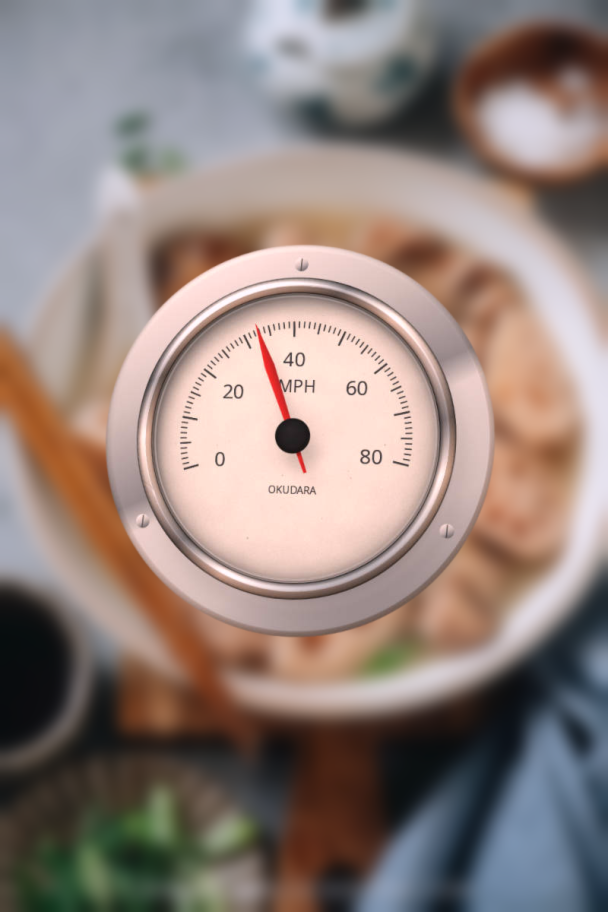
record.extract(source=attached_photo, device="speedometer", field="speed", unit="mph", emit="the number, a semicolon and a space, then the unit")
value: 33; mph
